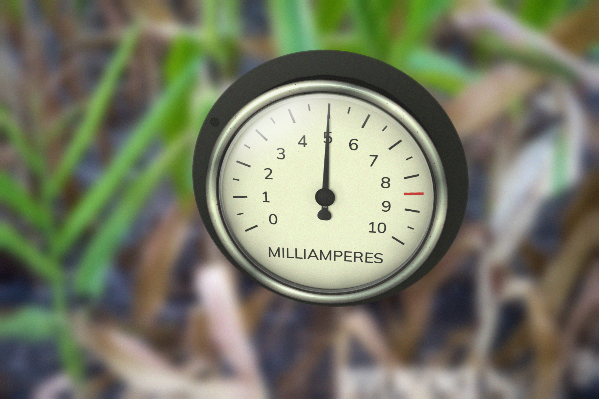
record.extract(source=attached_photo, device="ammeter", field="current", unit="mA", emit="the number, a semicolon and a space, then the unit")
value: 5; mA
